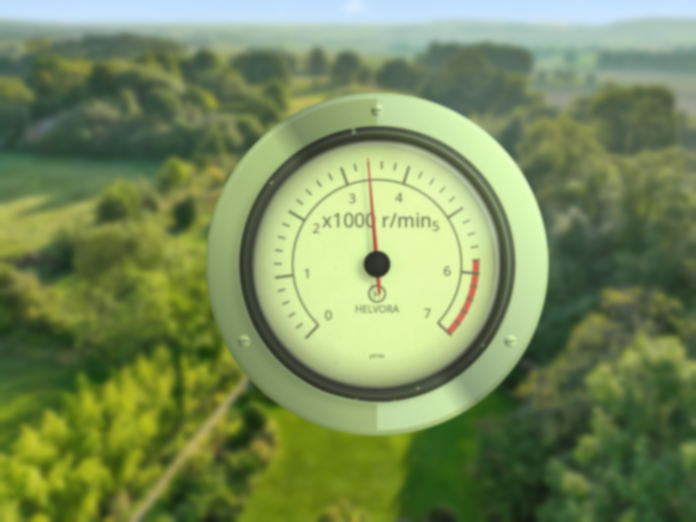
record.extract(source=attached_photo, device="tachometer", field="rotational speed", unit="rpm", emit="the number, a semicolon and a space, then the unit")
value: 3400; rpm
